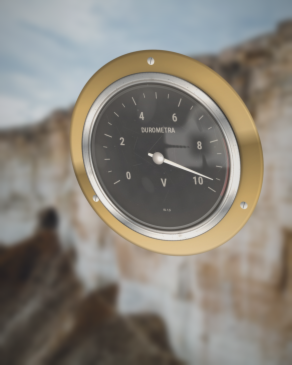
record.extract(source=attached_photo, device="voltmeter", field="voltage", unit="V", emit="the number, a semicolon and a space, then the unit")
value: 9.5; V
